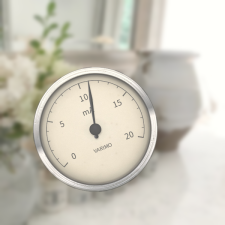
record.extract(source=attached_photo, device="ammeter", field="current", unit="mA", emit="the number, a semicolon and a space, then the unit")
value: 11; mA
